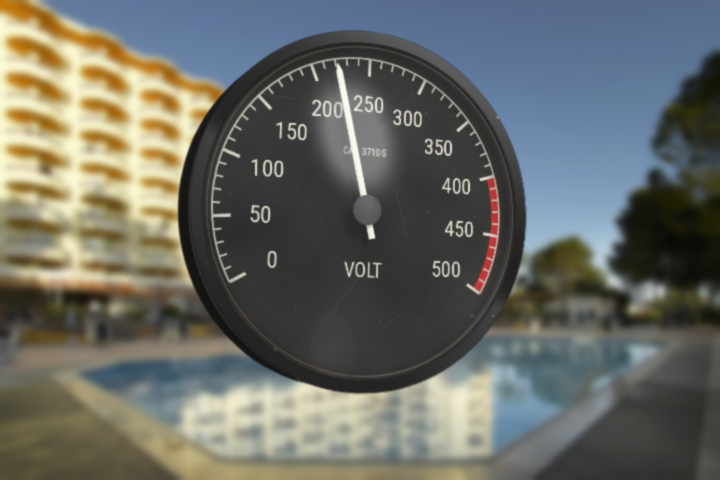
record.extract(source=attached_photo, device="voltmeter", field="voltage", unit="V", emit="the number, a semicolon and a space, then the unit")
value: 220; V
